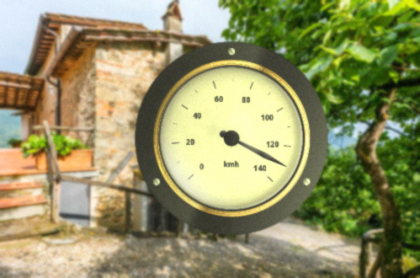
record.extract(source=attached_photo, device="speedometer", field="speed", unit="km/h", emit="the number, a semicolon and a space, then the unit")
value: 130; km/h
